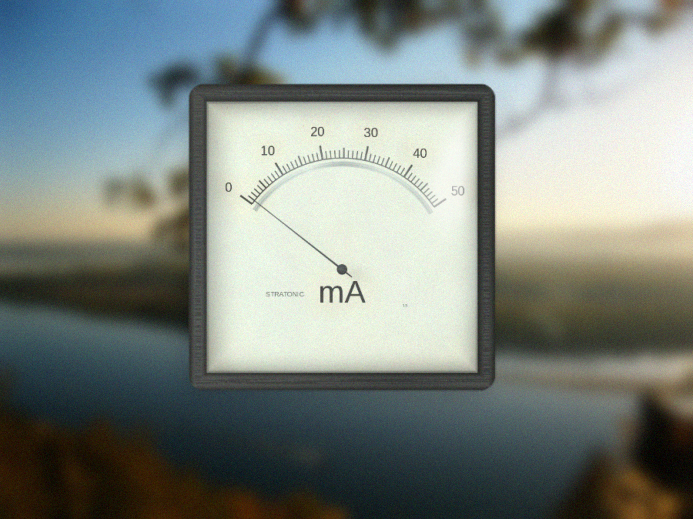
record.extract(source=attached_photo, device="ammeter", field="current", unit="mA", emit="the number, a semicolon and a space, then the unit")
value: 1; mA
